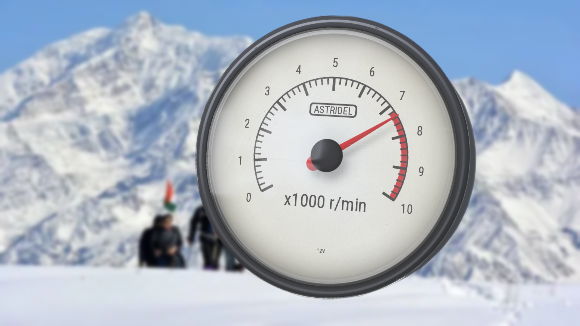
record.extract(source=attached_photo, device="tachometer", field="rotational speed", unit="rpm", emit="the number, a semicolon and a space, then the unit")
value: 7400; rpm
